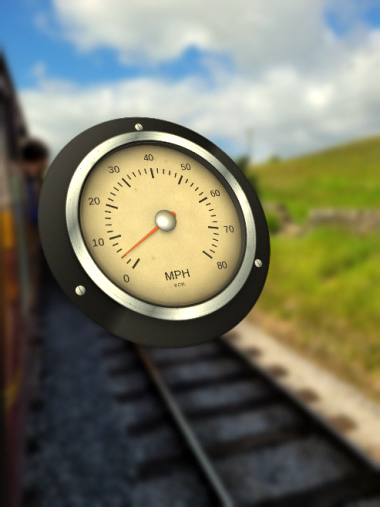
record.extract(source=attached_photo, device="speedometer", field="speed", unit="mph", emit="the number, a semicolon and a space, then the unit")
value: 4; mph
